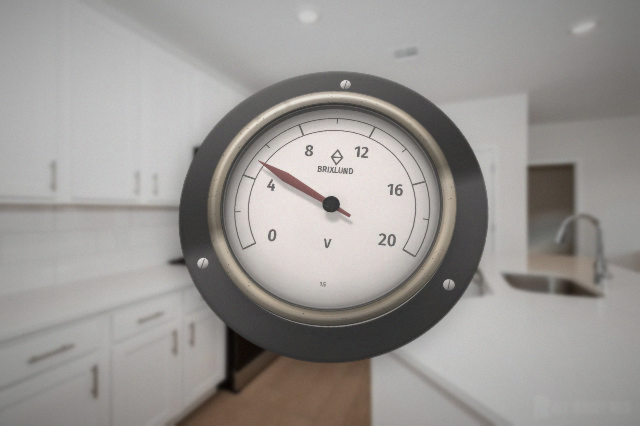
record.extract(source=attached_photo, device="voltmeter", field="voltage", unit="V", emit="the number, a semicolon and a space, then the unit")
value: 5; V
